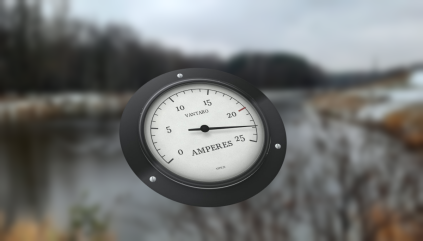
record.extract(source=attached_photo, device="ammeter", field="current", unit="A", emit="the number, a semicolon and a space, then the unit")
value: 23; A
